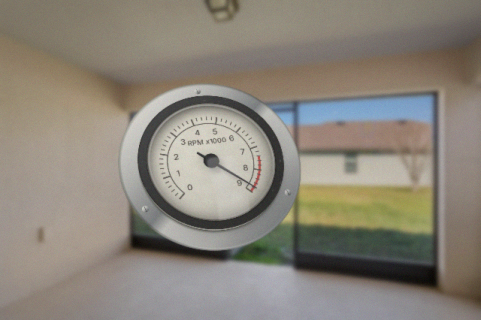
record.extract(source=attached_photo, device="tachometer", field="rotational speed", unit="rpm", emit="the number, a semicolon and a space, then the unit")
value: 8800; rpm
